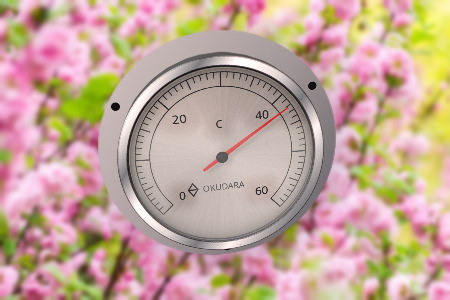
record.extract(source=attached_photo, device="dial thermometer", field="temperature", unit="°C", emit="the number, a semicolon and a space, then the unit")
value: 42; °C
